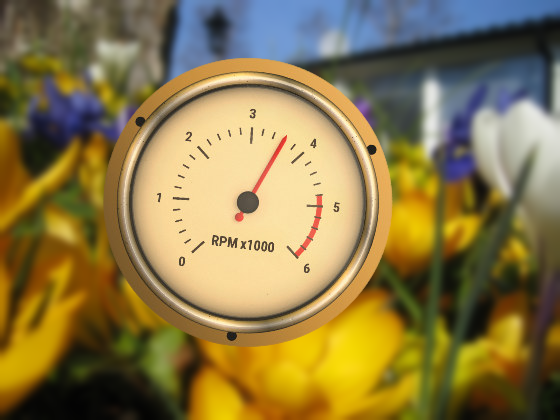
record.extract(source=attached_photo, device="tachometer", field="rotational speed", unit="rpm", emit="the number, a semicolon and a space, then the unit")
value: 3600; rpm
